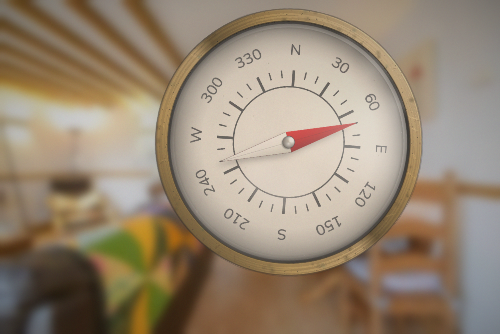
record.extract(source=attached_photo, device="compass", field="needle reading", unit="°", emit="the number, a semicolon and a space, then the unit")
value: 70; °
